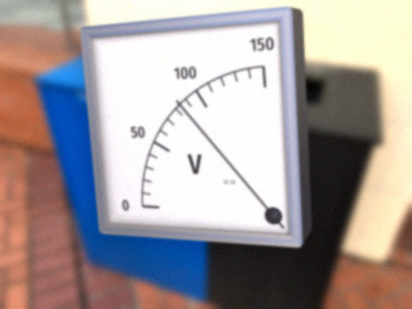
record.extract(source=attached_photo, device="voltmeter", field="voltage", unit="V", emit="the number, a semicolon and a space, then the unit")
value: 85; V
